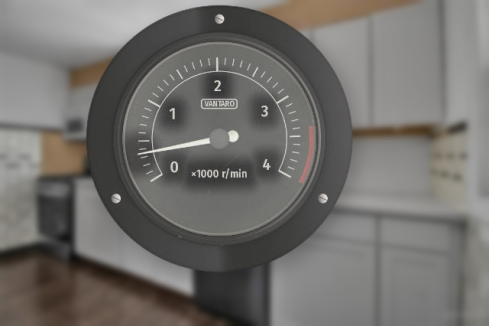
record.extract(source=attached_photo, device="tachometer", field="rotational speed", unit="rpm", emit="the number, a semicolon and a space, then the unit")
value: 350; rpm
